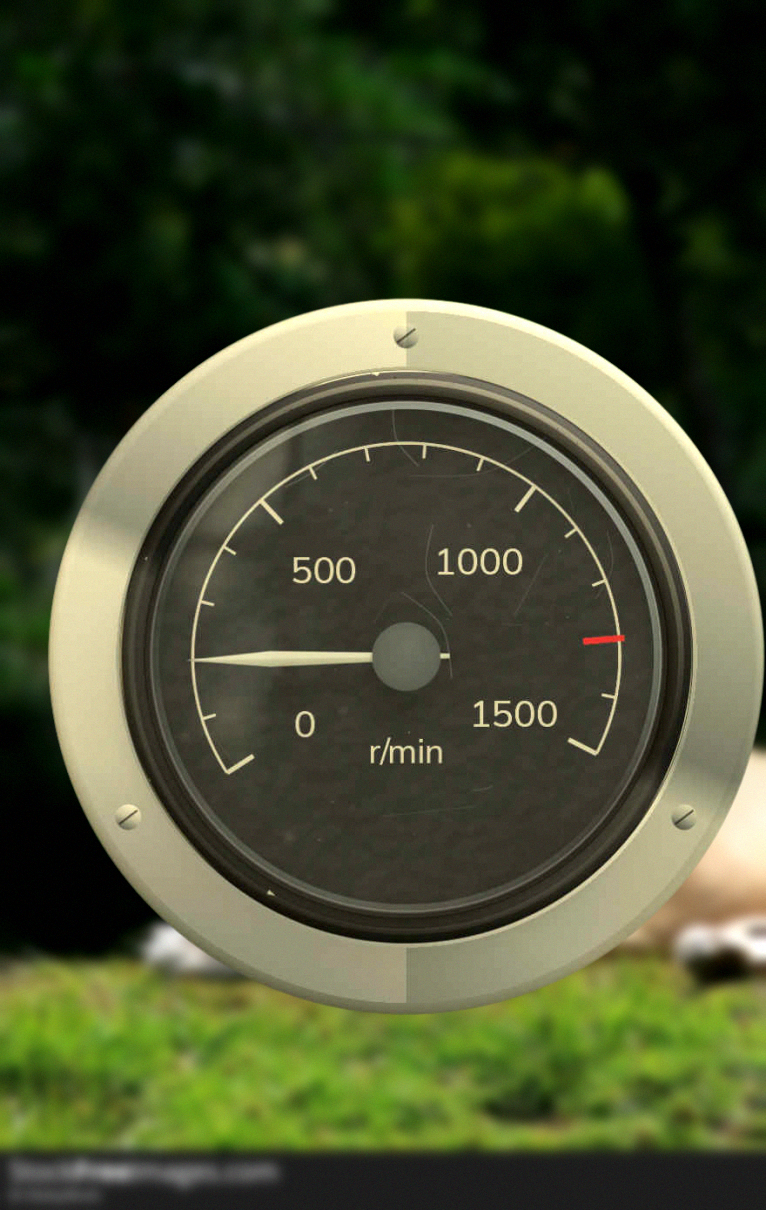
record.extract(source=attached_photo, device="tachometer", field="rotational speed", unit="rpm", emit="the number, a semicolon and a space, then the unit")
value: 200; rpm
